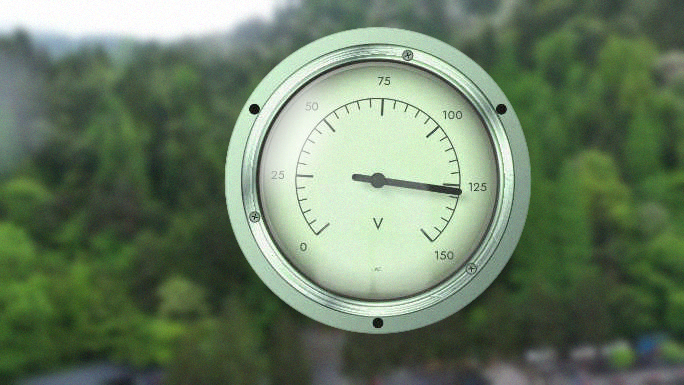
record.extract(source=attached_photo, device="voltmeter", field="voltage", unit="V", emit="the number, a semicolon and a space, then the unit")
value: 127.5; V
